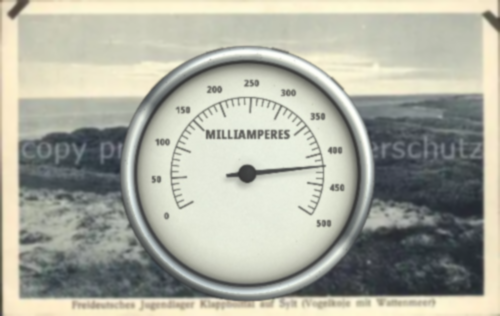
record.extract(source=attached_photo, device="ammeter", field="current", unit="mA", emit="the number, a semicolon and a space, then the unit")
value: 420; mA
